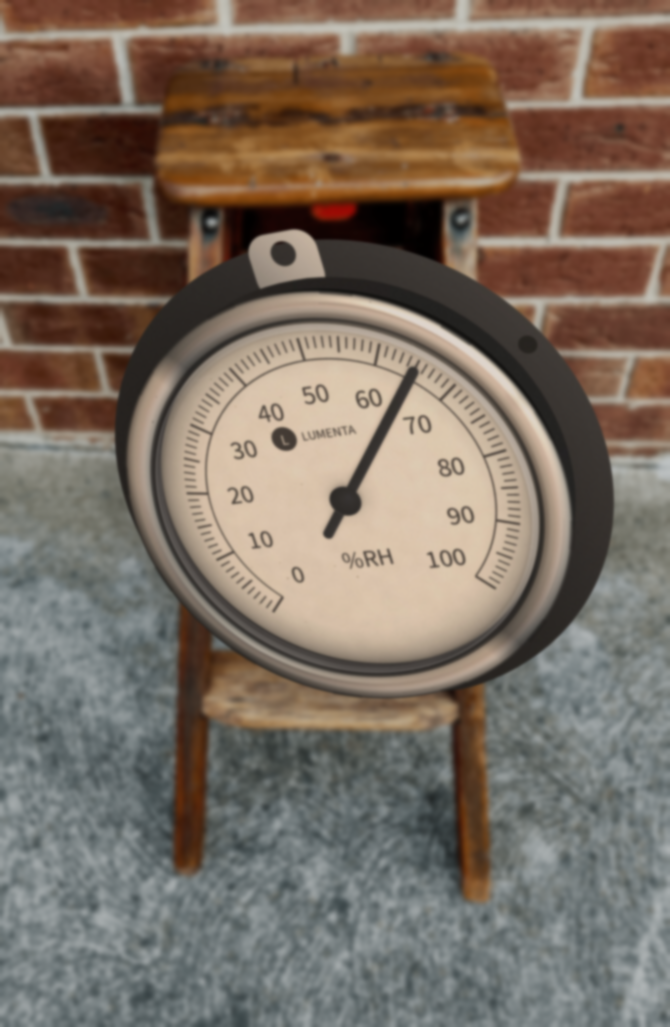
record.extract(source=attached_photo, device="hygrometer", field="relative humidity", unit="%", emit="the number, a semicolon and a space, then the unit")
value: 65; %
